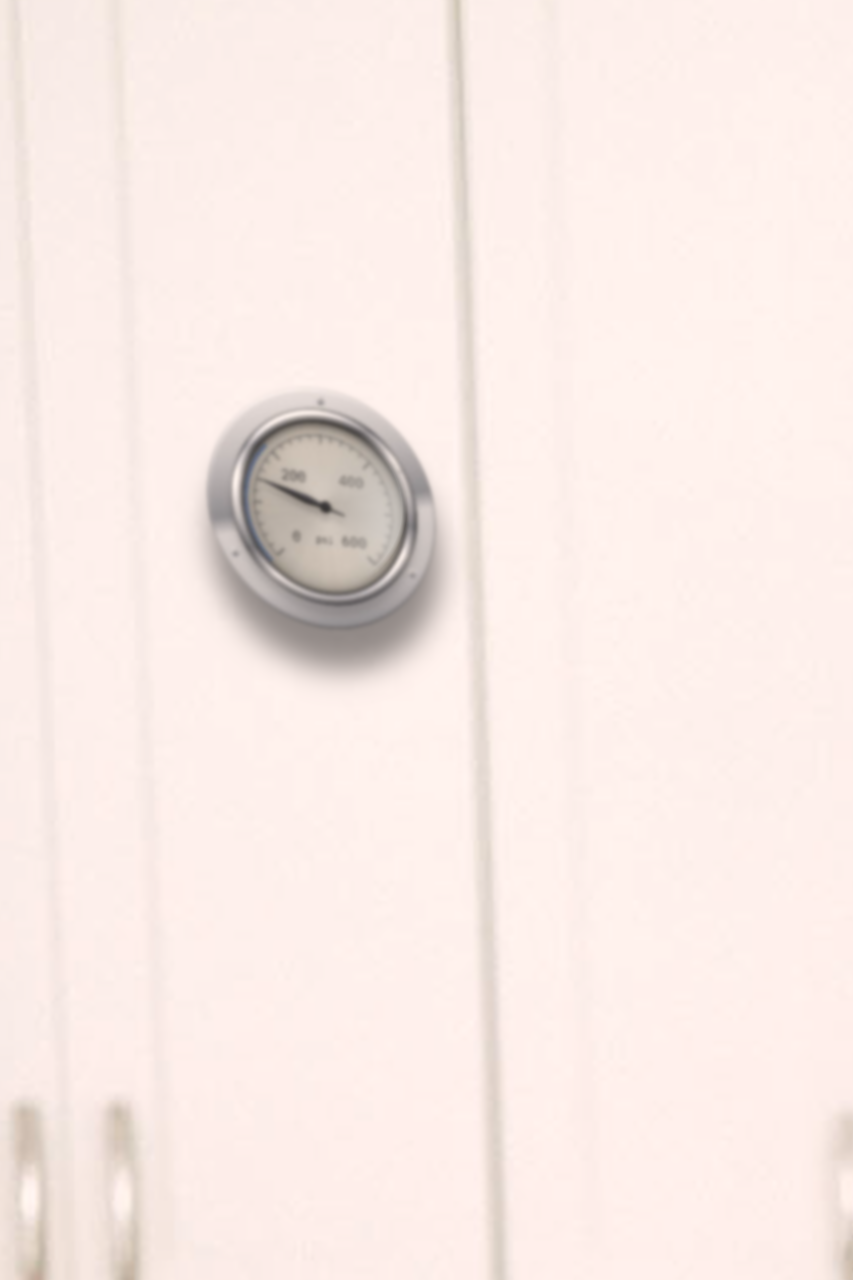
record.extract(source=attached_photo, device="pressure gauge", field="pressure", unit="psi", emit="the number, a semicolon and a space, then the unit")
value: 140; psi
